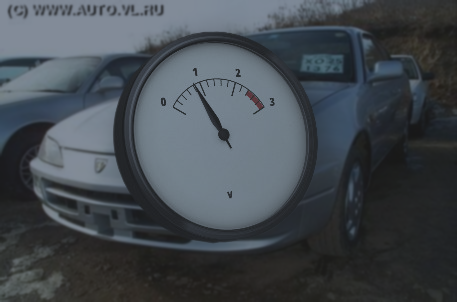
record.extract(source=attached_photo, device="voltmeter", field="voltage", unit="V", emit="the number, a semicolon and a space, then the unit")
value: 0.8; V
